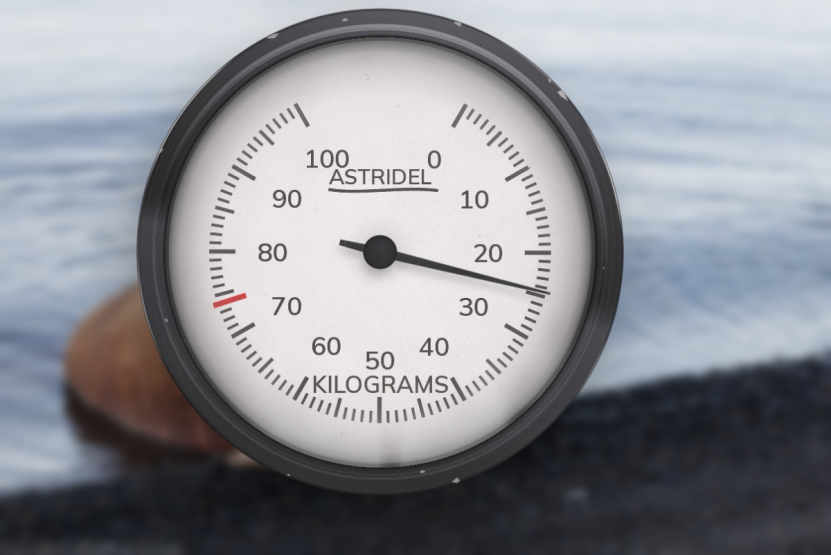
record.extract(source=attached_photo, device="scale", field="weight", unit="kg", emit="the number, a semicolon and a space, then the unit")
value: 24.5; kg
